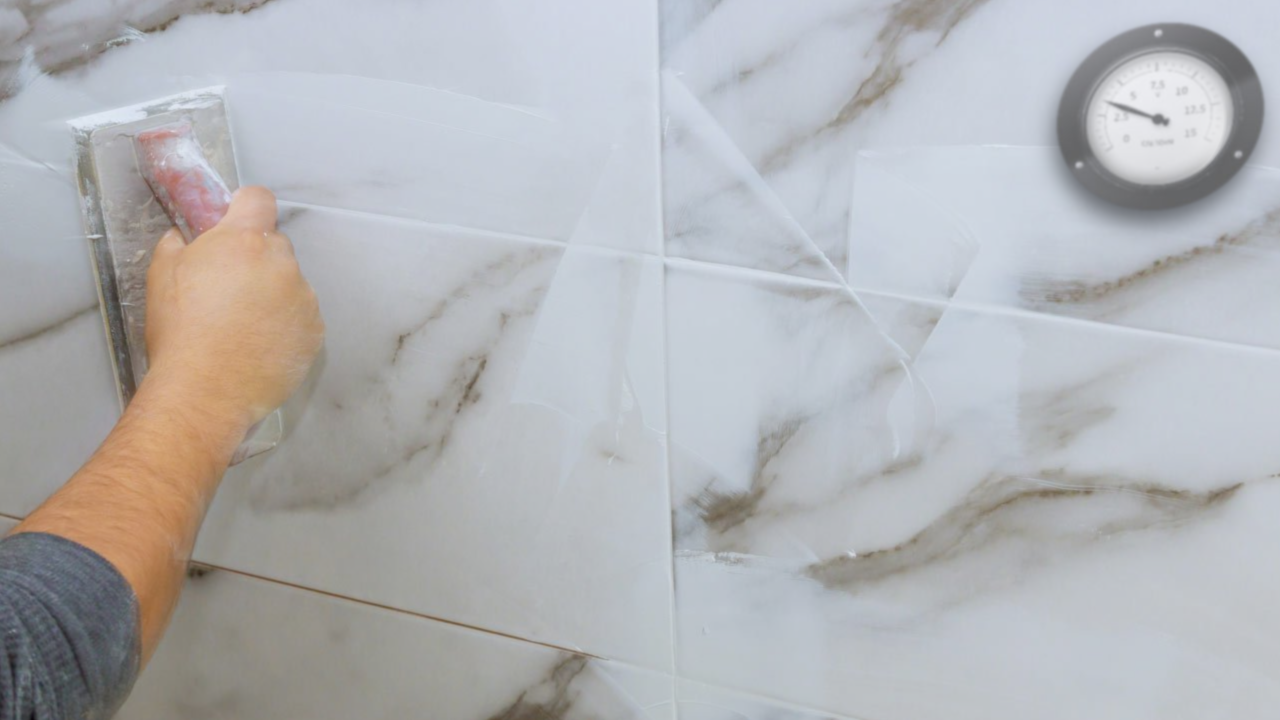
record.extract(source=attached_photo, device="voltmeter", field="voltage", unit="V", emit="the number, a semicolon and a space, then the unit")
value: 3.5; V
